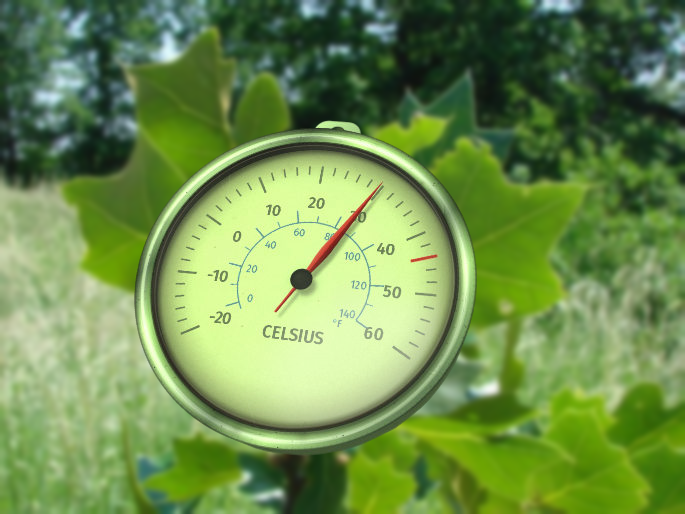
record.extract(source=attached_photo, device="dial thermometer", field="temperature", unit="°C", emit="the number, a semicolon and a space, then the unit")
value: 30; °C
